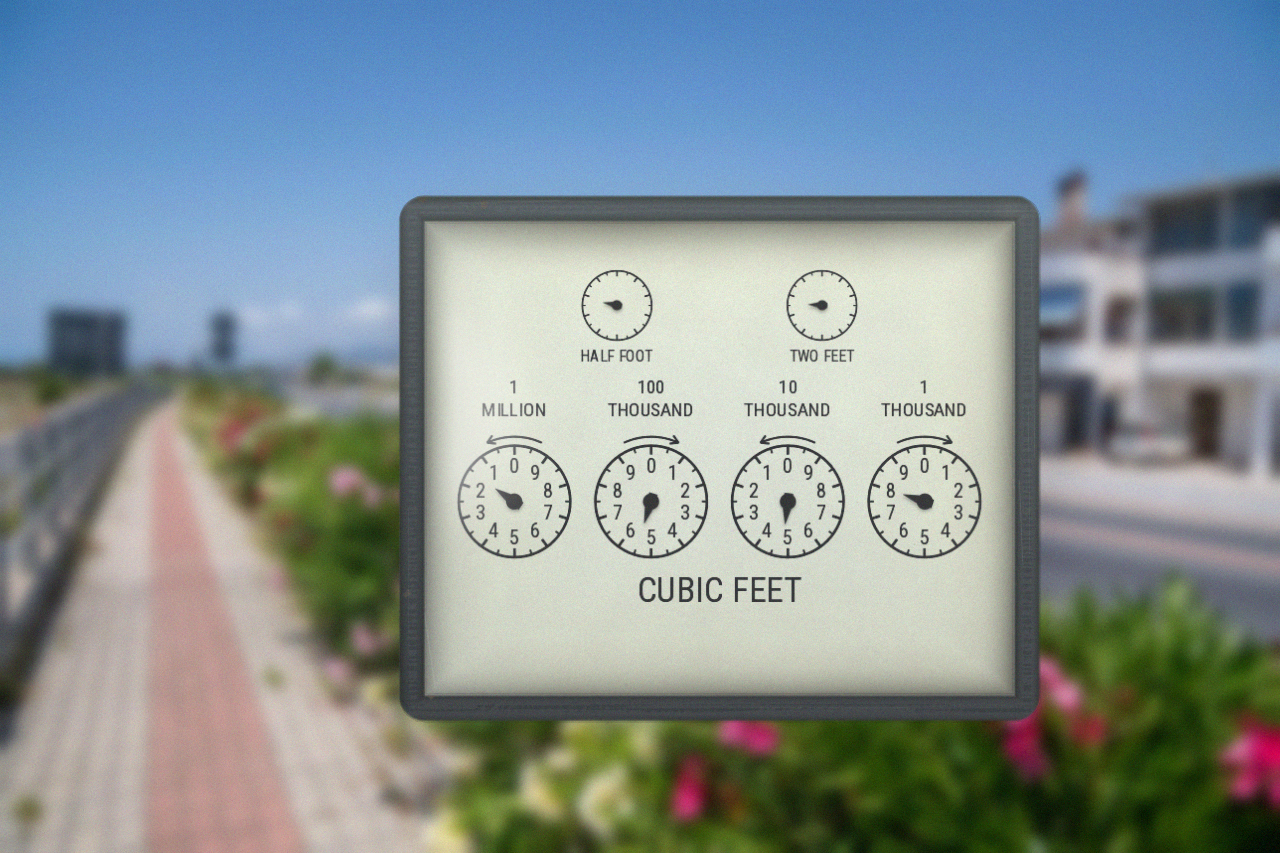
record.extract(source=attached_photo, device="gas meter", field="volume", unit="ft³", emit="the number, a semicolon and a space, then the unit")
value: 154800; ft³
